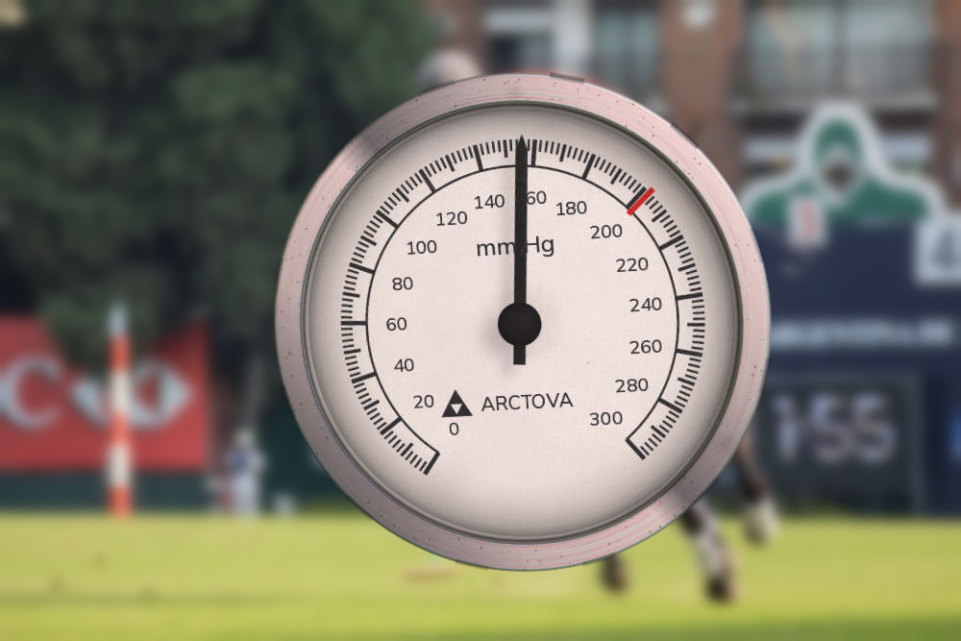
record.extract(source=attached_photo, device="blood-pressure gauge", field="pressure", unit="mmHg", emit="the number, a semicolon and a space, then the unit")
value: 156; mmHg
